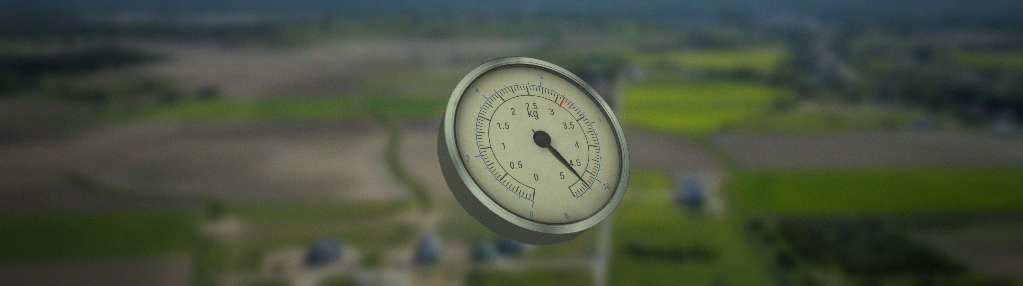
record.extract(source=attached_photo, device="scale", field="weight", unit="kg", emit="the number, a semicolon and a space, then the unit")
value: 4.75; kg
